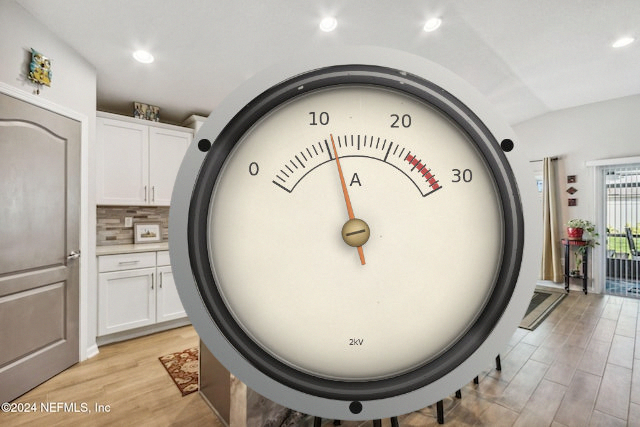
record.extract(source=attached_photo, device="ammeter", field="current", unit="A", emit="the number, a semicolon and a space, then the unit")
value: 11; A
